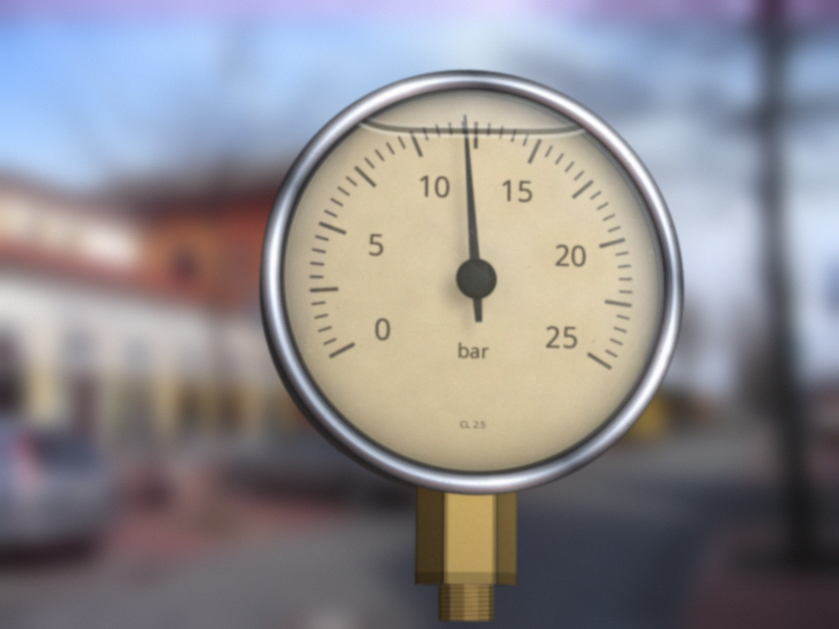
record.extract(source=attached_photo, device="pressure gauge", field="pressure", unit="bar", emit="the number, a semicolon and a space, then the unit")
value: 12; bar
